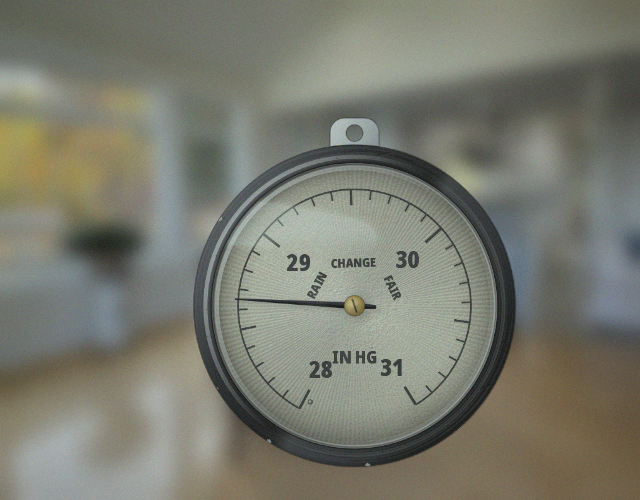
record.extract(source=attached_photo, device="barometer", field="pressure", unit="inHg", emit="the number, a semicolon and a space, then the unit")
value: 28.65; inHg
